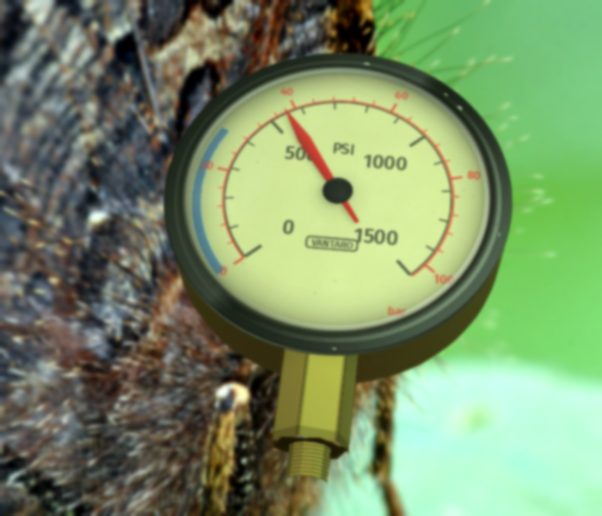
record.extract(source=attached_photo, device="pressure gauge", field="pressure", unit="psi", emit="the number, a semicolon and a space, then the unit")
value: 550; psi
